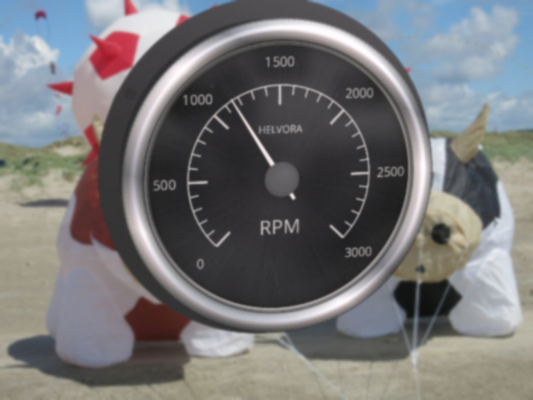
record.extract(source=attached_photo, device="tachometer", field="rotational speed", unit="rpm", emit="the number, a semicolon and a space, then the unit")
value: 1150; rpm
